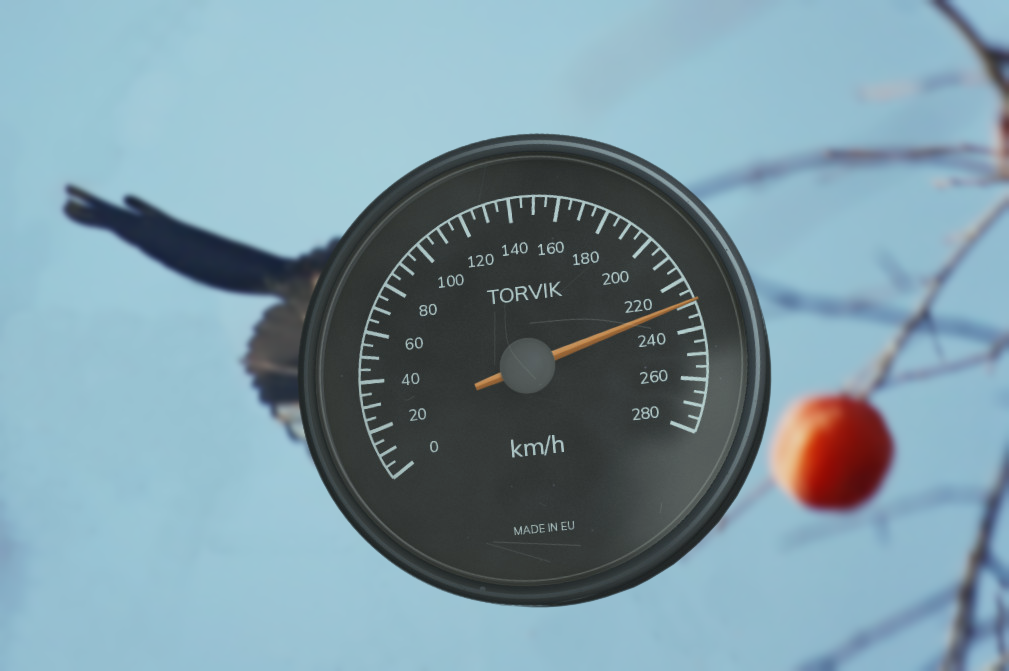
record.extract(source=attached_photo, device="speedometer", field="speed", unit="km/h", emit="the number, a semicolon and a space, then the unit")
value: 230; km/h
